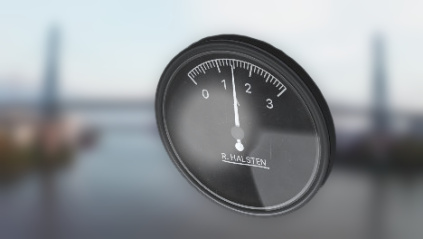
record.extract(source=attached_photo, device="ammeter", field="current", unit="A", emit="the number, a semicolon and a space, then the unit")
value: 1.5; A
